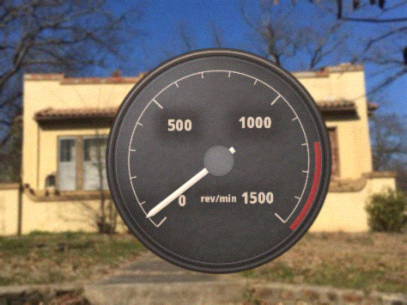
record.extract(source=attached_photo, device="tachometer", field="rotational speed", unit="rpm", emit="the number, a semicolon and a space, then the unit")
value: 50; rpm
